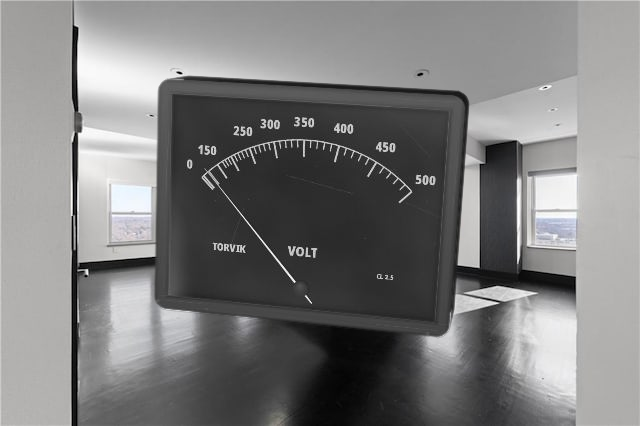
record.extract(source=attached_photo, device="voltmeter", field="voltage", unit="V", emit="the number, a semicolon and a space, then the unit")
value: 100; V
